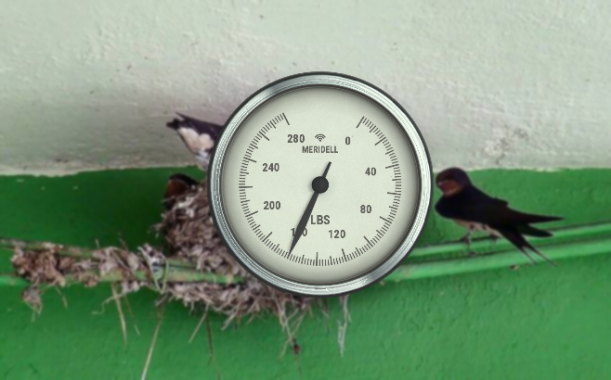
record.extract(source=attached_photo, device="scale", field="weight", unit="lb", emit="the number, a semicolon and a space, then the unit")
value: 160; lb
